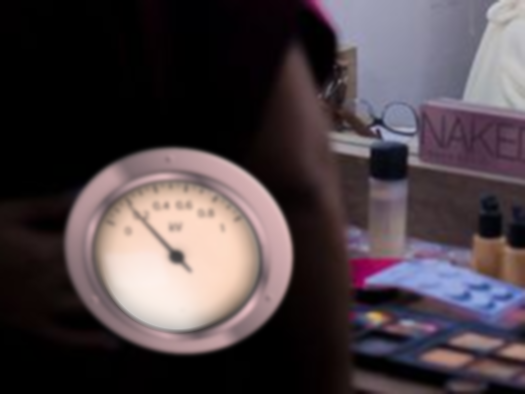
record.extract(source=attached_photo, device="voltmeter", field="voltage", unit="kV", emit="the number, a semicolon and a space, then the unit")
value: 0.2; kV
